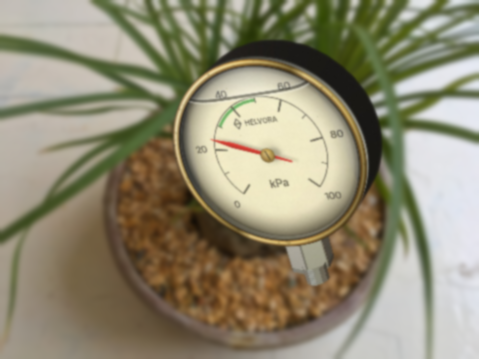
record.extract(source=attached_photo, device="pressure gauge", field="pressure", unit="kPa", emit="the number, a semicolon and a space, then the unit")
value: 25; kPa
